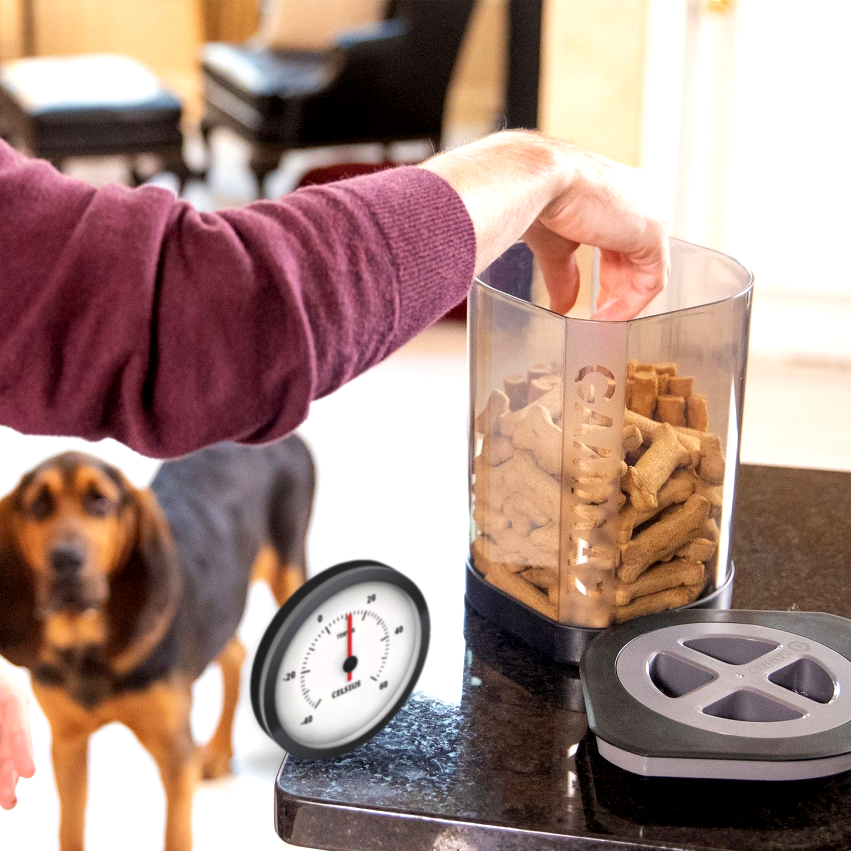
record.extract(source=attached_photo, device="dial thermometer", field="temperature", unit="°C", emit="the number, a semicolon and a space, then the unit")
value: 10; °C
